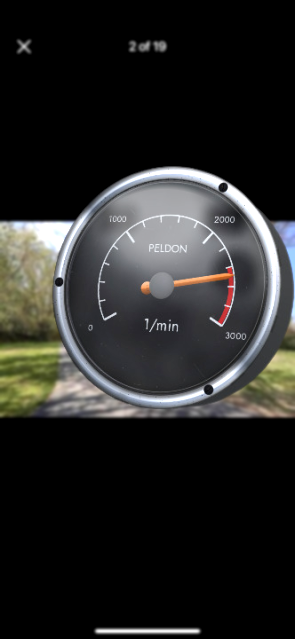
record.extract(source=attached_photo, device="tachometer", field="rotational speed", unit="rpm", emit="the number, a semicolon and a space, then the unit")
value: 2500; rpm
